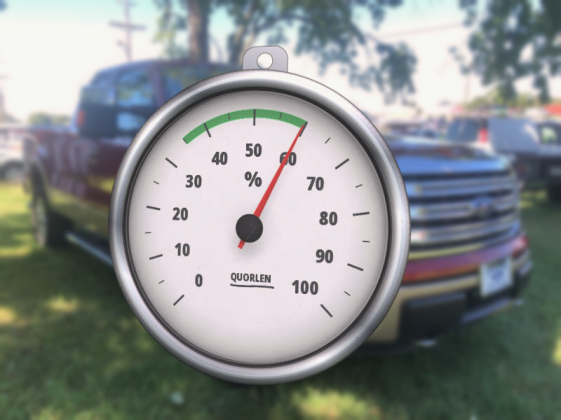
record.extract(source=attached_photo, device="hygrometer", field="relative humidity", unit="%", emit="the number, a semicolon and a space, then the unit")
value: 60; %
